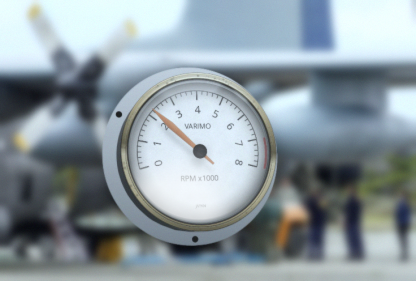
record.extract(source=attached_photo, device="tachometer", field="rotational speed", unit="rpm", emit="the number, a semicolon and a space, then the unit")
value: 2200; rpm
